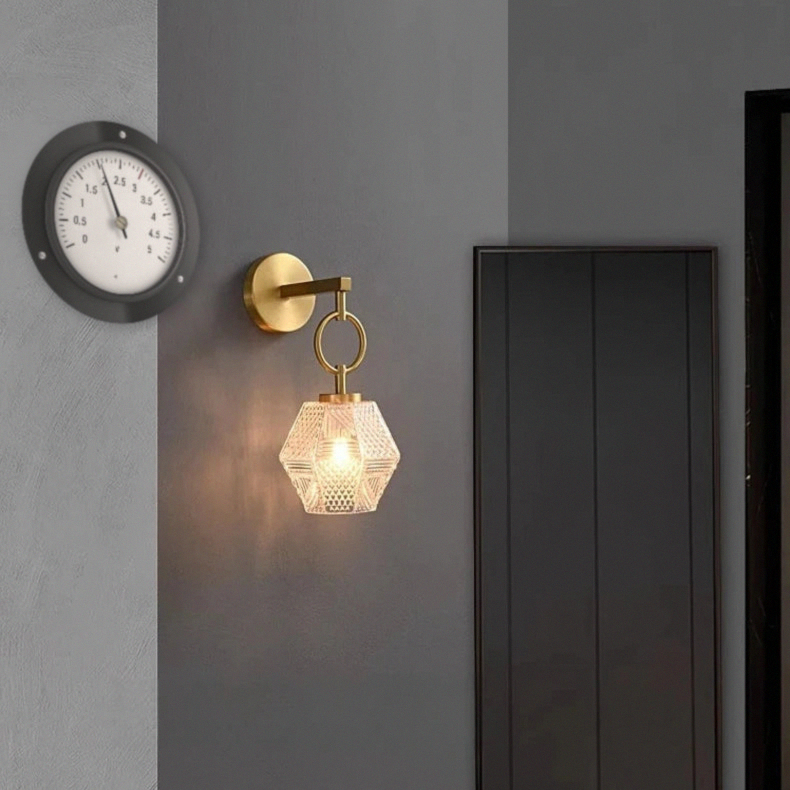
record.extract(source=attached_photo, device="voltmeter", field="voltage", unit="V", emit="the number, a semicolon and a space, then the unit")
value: 2; V
